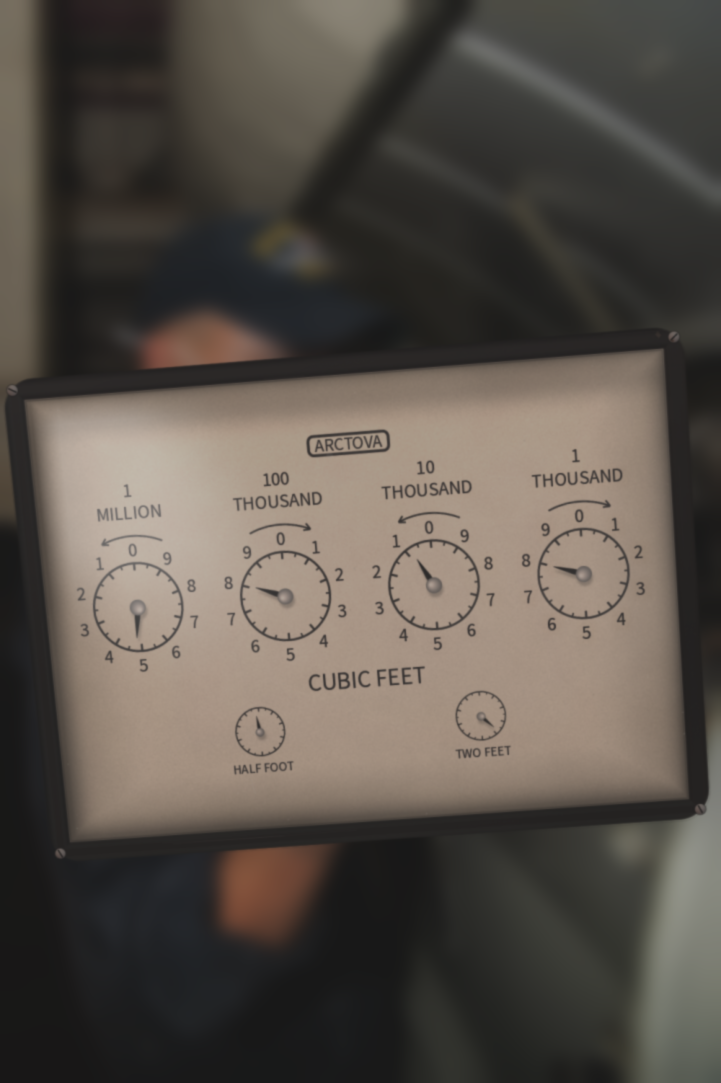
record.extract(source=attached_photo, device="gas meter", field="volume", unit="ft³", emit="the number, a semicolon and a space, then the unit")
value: 480800; ft³
